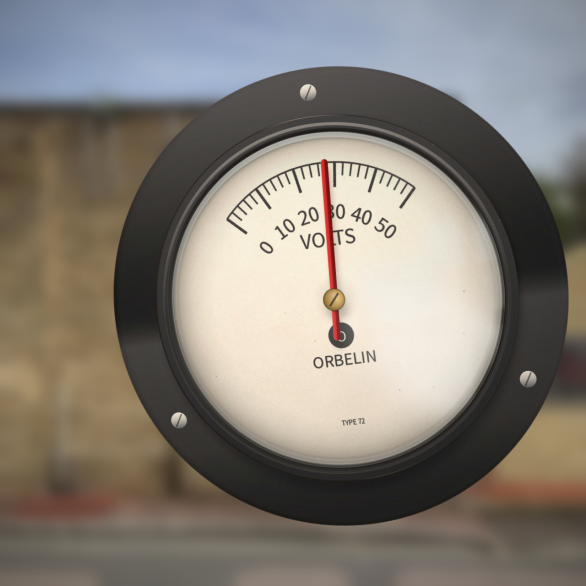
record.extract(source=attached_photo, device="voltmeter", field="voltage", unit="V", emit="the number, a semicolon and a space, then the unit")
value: 28; V
